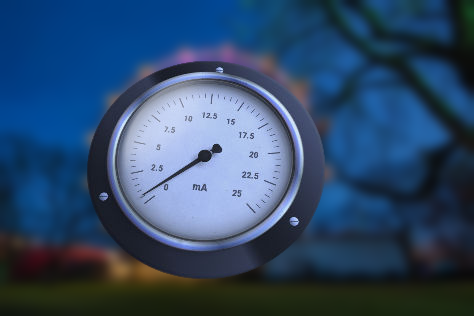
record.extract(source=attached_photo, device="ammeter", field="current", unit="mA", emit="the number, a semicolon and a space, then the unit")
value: 0.5; mA
